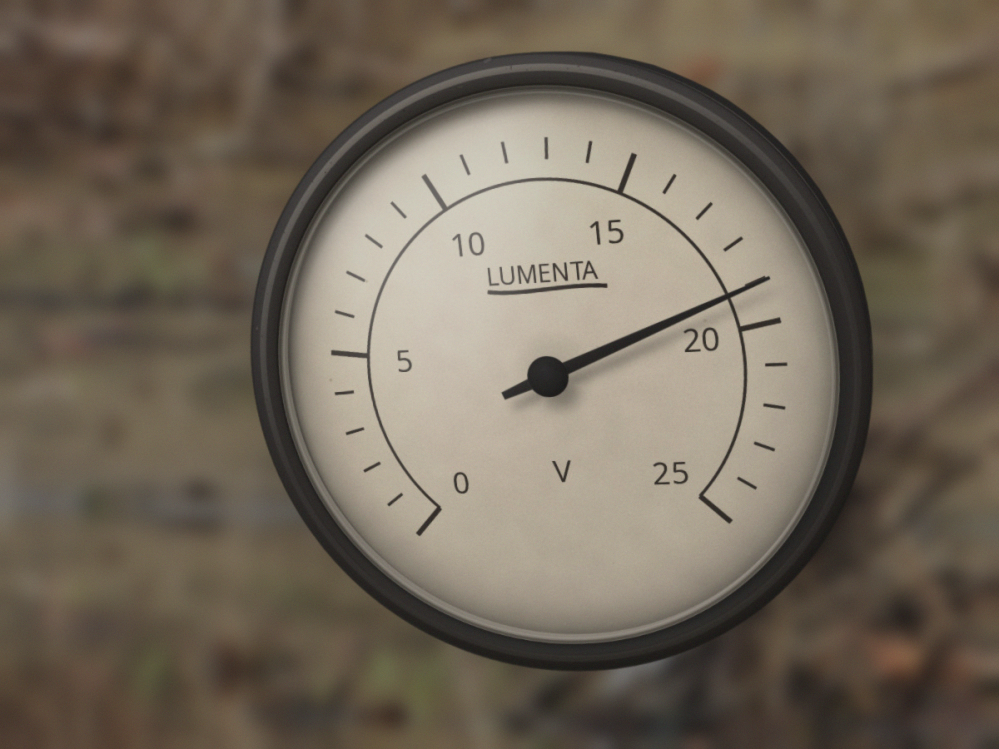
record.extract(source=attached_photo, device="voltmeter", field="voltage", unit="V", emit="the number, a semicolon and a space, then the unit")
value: 19; V
